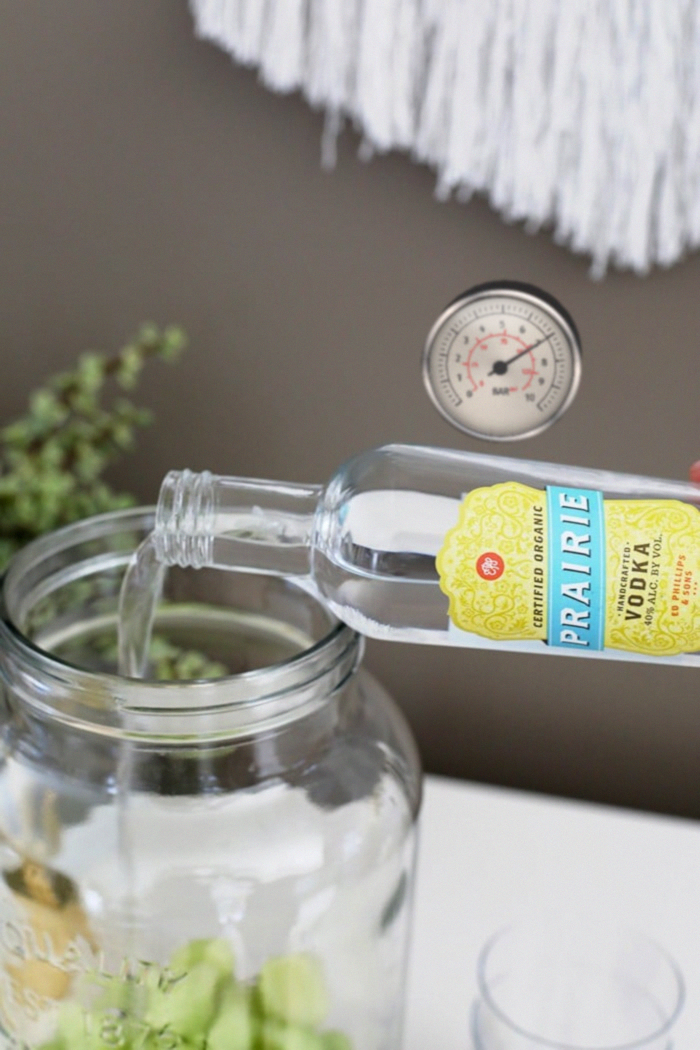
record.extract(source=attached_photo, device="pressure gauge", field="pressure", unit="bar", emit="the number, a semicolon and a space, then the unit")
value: 7; bar
